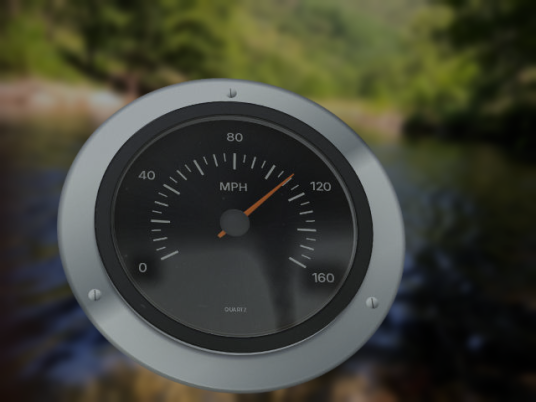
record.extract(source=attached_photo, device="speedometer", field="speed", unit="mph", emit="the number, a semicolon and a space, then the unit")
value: 110; mph
